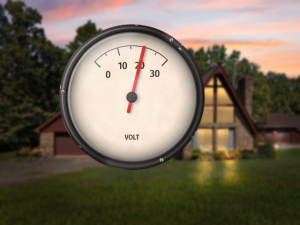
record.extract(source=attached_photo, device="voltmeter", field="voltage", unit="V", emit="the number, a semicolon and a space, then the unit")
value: 20; V
